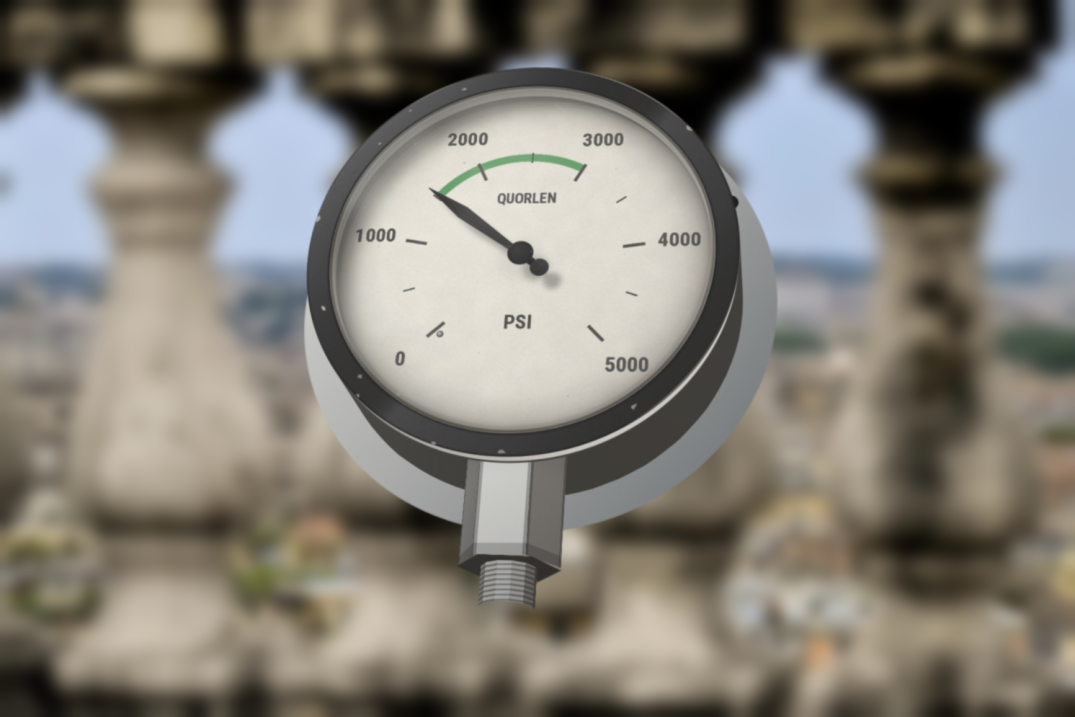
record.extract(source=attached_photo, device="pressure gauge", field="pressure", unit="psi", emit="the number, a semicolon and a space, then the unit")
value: 1500; psi
